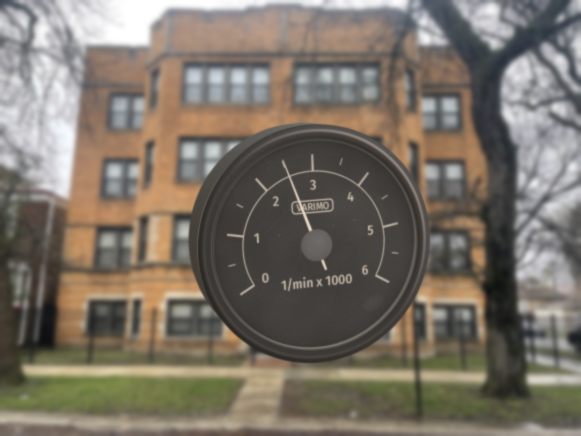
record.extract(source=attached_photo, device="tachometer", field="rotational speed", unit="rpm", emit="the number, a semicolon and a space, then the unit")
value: 2500; rpm
